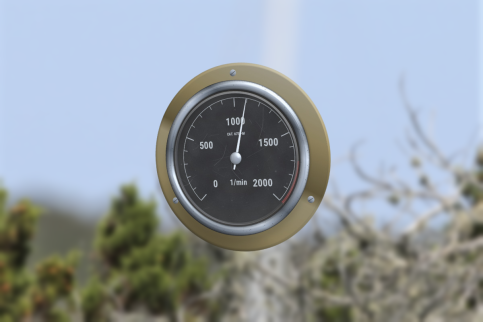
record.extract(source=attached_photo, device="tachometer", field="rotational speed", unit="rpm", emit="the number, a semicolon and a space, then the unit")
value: 1100; rpm
